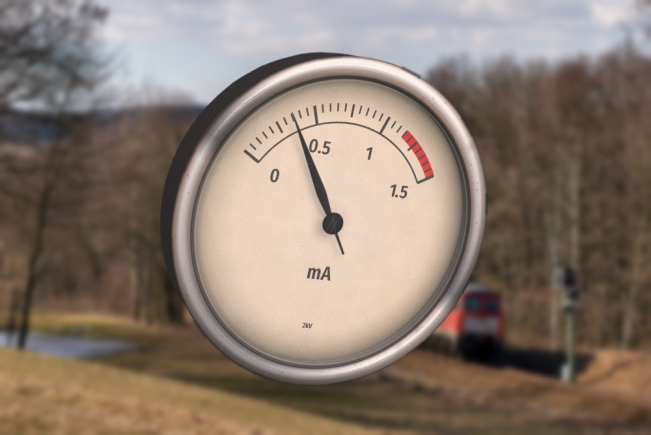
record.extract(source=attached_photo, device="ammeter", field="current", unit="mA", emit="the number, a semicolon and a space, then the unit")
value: 0.35; mA
